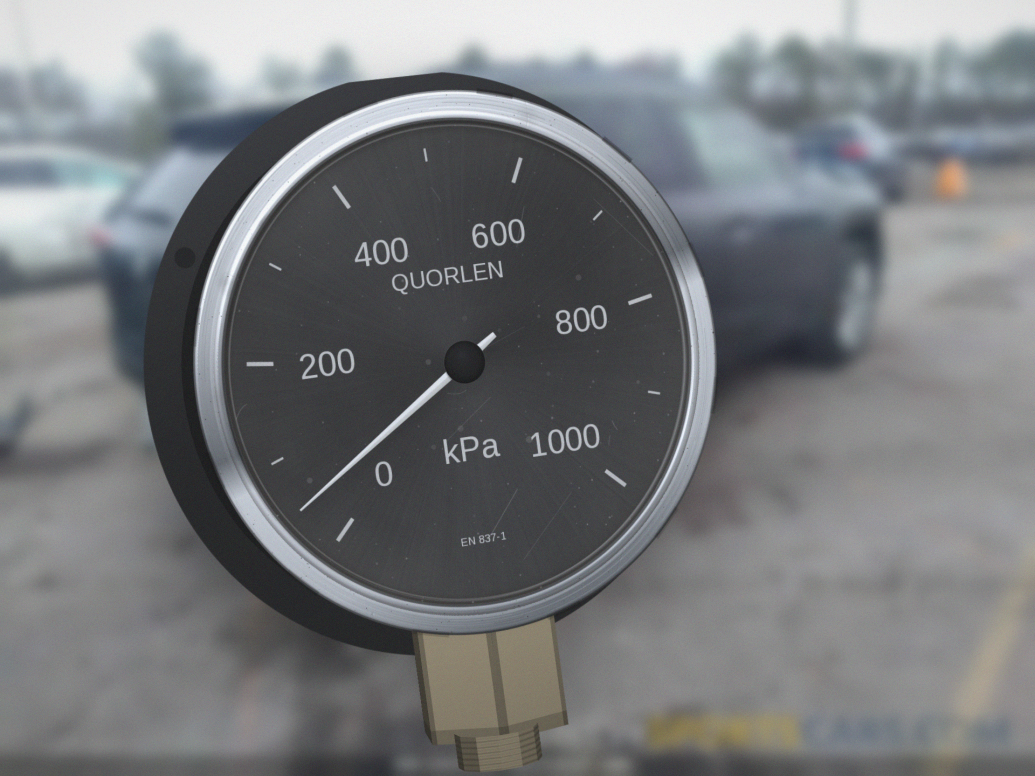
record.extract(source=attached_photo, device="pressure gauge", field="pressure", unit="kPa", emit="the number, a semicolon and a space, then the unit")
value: 50; kPa
